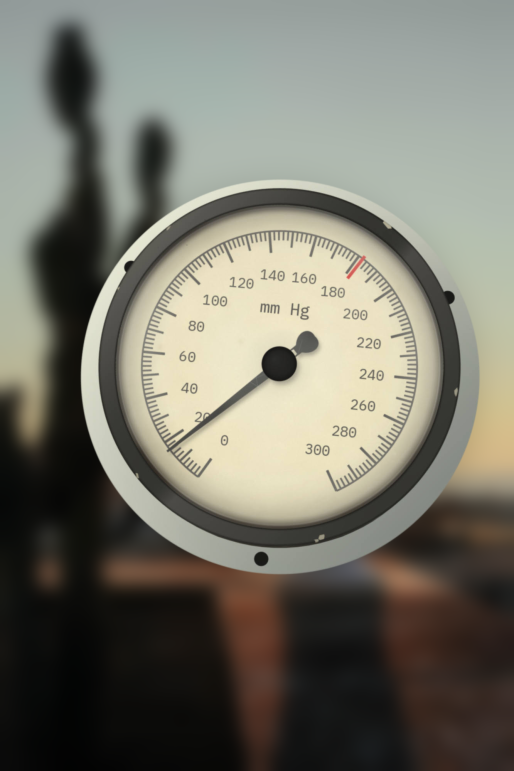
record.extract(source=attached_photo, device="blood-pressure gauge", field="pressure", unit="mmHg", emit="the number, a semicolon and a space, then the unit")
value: 16; mmHg
